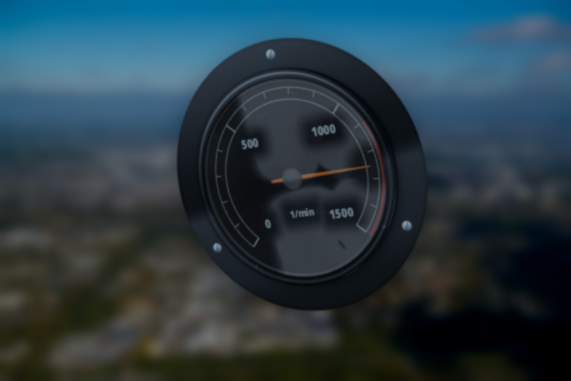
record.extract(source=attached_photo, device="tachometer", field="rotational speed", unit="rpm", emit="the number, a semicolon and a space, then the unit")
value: 1250; rpm
